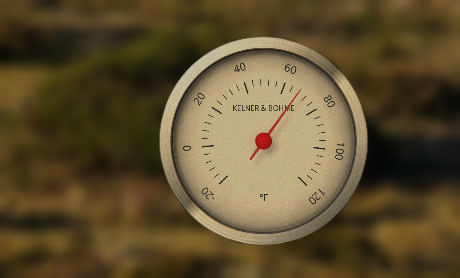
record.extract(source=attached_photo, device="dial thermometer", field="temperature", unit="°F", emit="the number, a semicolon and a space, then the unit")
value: 68; °F
